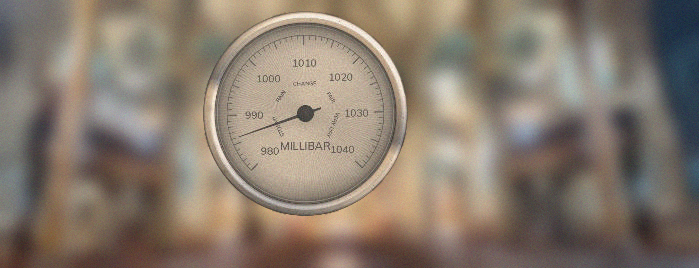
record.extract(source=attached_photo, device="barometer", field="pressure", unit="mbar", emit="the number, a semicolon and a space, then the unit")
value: 986; mbar
